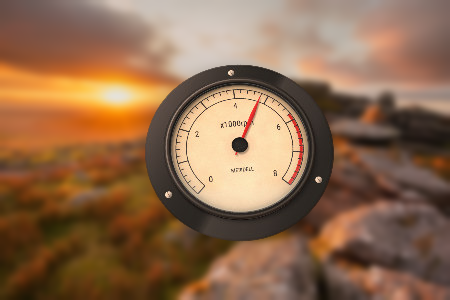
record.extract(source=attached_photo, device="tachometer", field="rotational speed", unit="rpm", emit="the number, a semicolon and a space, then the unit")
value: 4800; rpm
